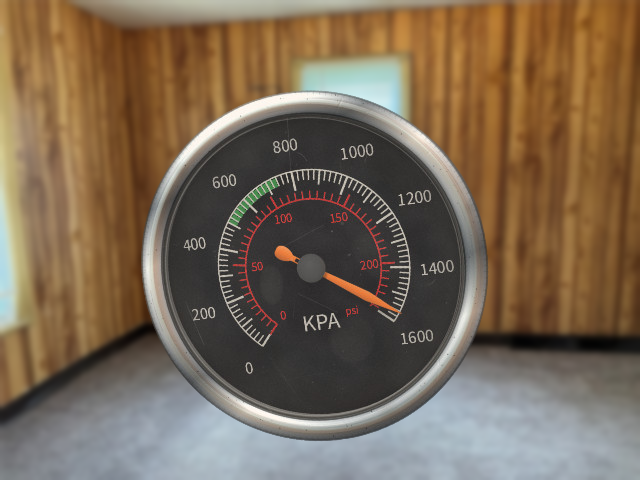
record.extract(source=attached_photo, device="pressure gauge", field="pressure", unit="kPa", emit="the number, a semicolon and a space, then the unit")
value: 1560; kPa
